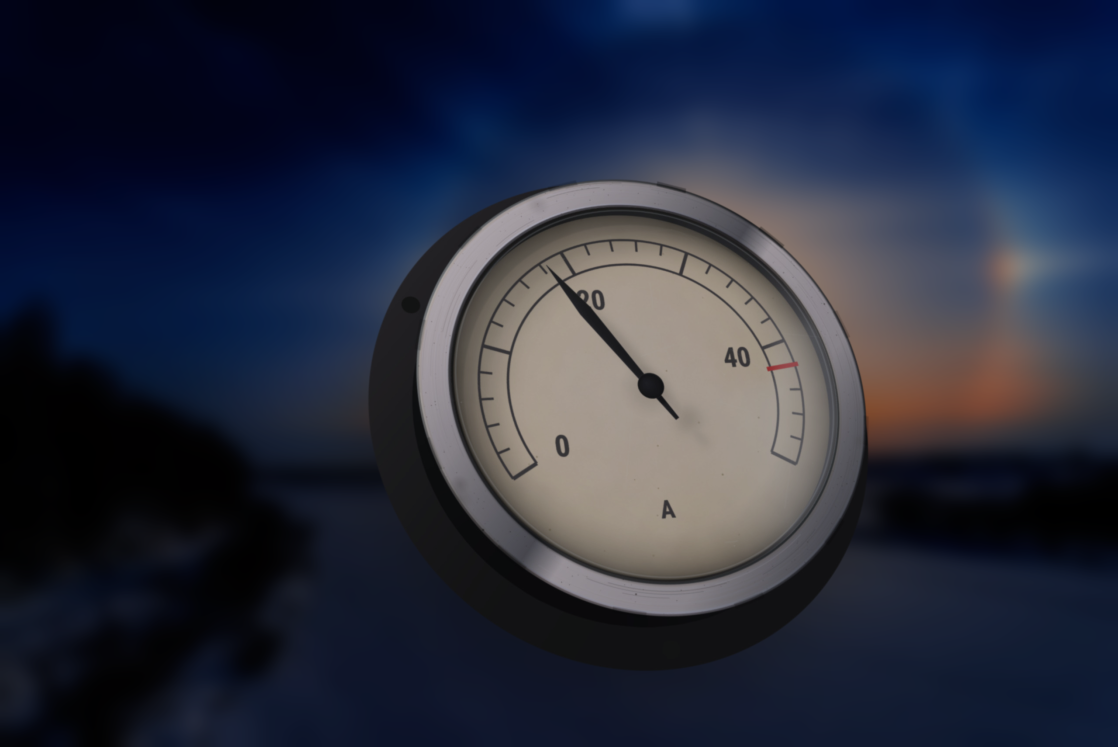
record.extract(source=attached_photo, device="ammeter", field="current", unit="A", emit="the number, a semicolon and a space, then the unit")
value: 18; A
